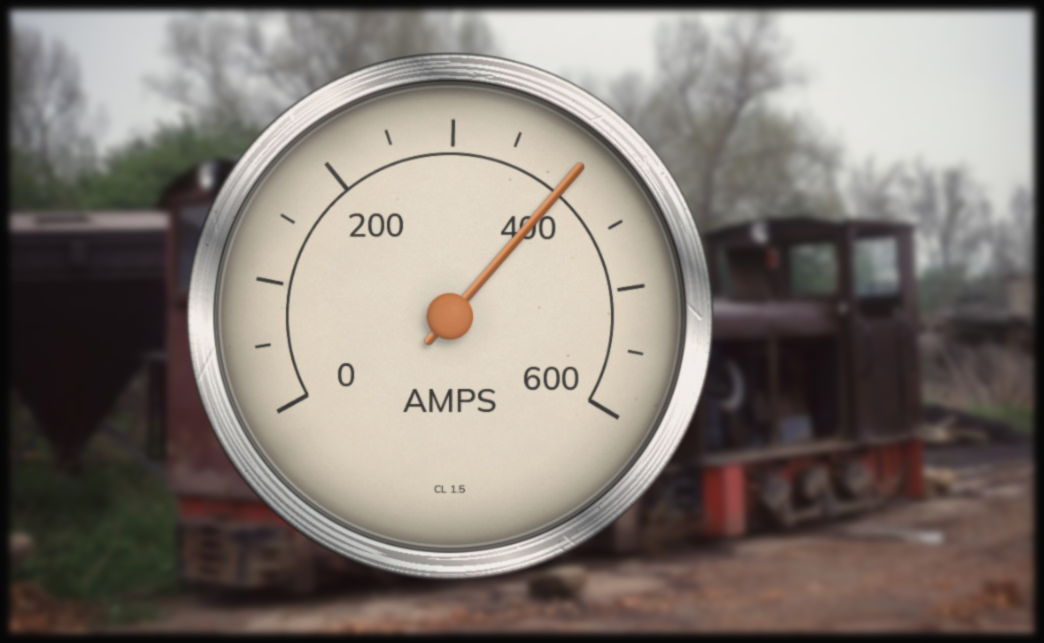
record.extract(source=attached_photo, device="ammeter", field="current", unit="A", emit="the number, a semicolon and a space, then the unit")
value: 400; A
